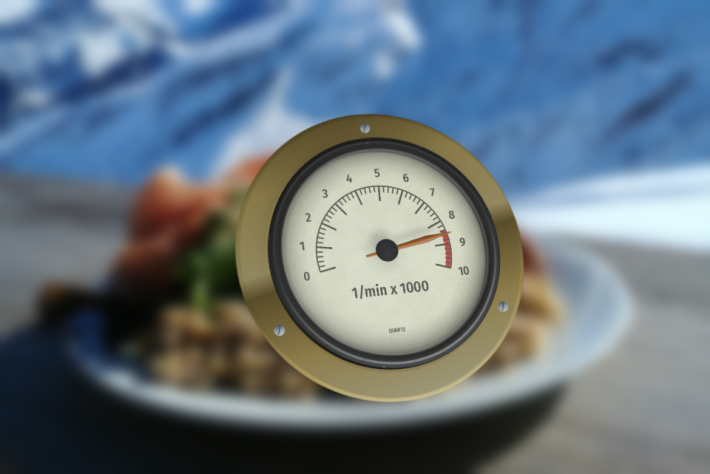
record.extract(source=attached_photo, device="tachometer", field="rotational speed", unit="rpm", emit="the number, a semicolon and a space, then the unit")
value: 8600; rpm
